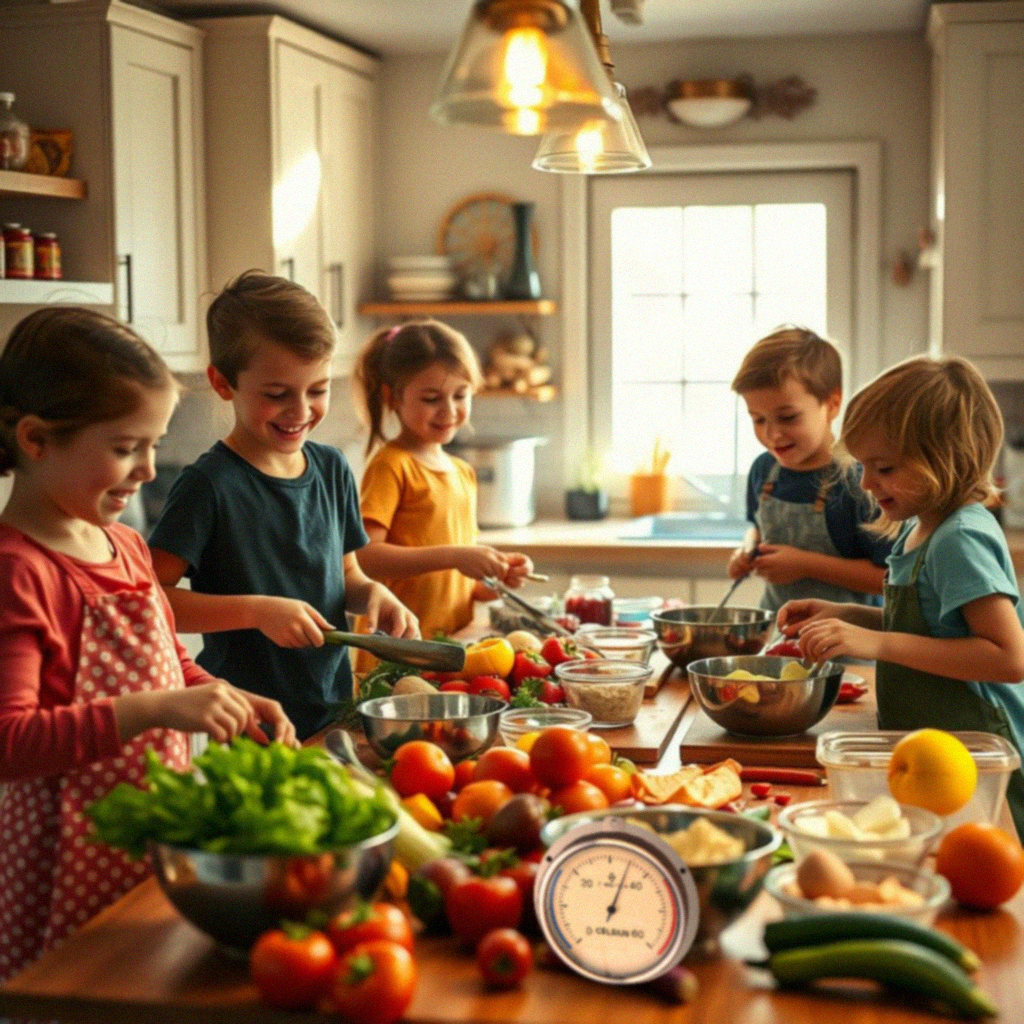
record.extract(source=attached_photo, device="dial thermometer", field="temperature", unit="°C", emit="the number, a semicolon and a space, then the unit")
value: 35; °C
